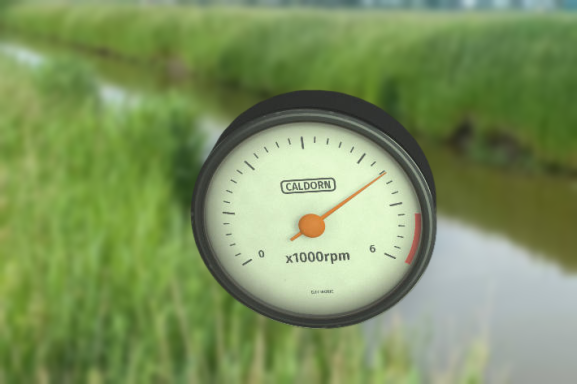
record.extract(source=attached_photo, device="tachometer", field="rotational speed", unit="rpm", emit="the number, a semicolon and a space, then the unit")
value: 4400; rpm
